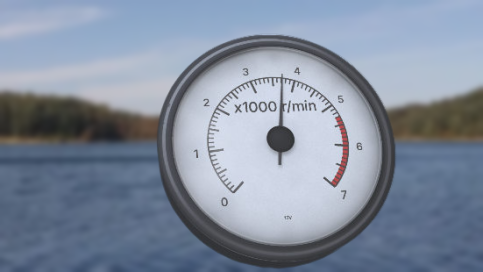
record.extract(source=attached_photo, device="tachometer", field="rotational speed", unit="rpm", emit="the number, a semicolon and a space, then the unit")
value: 3700; rpm
